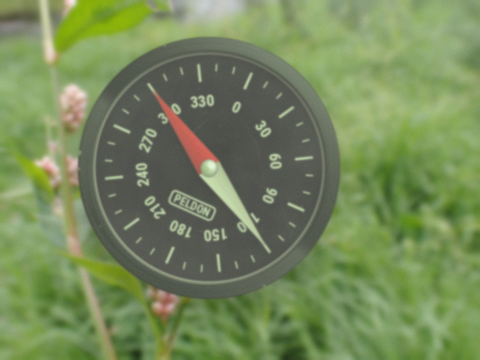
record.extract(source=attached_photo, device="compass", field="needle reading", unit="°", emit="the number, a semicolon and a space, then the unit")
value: 300; °
